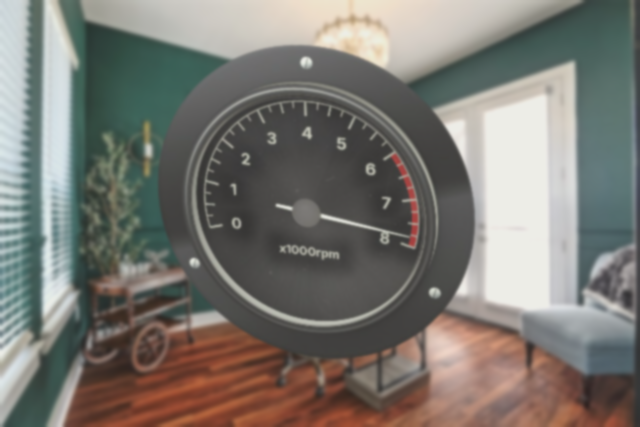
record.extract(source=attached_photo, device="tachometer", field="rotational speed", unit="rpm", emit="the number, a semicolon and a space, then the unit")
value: 7750; rpm
